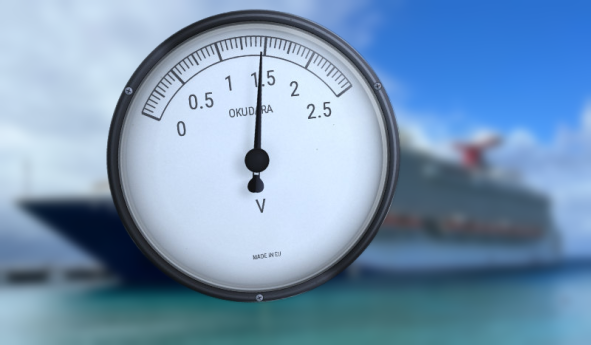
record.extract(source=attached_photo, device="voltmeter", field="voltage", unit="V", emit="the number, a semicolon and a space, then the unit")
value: 1.45; V
